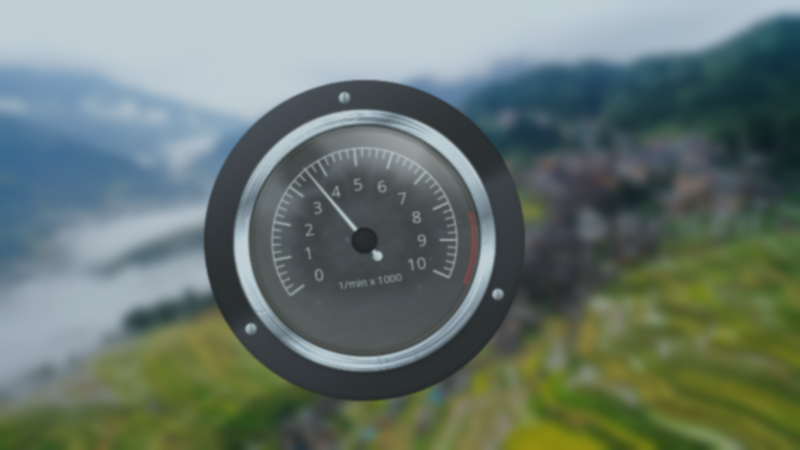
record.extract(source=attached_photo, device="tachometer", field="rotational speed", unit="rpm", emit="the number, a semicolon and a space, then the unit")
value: 3600; rpm
